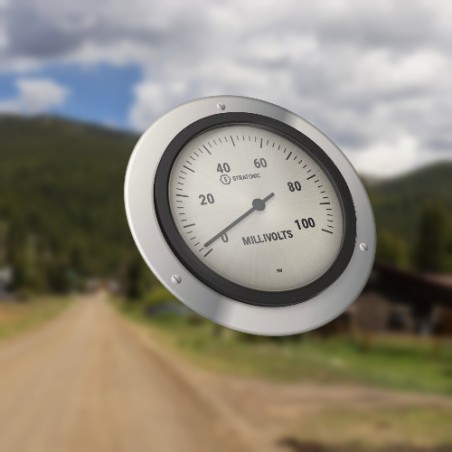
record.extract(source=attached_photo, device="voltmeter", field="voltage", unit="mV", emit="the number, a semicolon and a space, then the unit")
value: 2; mV
